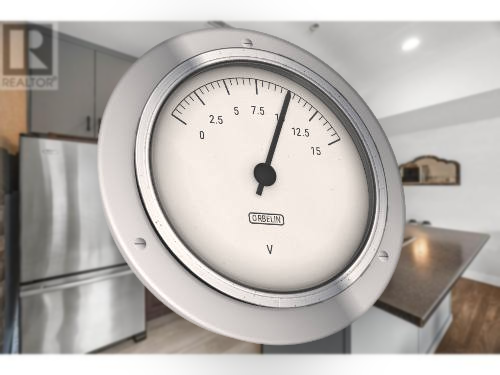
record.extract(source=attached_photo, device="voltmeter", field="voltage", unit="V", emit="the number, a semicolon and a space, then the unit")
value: 10; V
